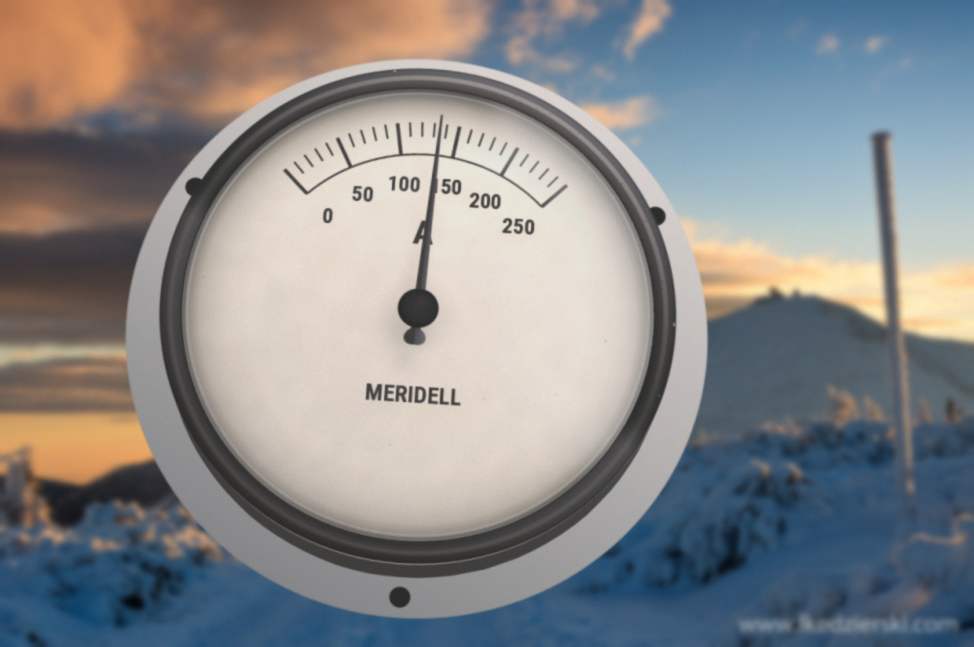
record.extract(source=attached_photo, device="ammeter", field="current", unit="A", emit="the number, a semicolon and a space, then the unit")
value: 135; A
